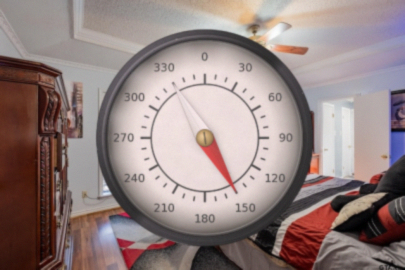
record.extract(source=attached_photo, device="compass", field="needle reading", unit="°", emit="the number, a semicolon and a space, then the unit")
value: 150; °
